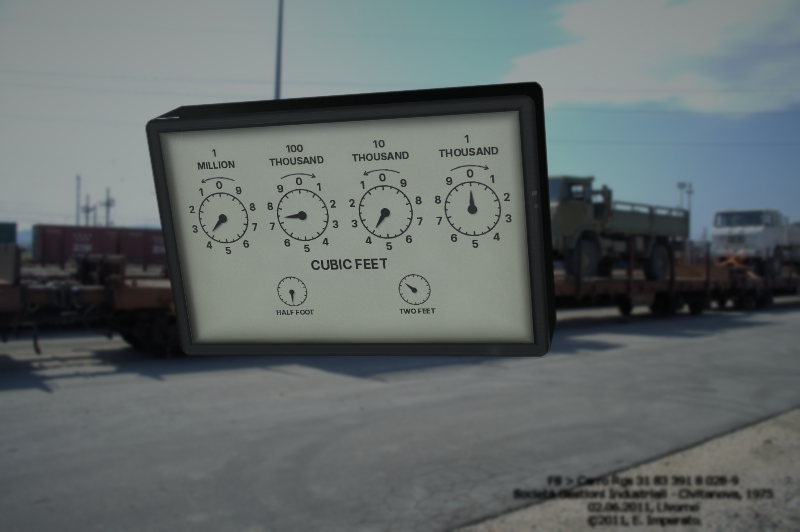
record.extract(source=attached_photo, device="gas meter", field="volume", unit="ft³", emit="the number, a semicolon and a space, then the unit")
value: 374000; ft³
